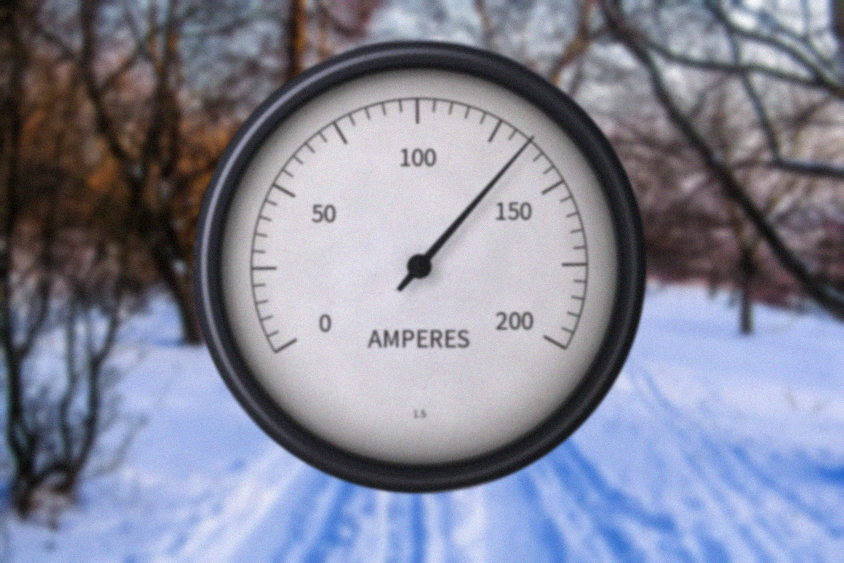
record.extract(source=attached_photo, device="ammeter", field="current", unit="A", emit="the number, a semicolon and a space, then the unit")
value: 135; A
